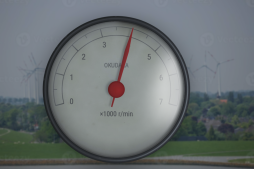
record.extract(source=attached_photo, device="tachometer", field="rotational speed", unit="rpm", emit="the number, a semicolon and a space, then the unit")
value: 4000; rpm
